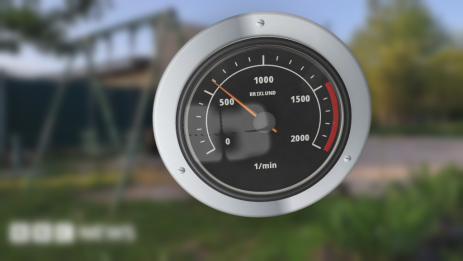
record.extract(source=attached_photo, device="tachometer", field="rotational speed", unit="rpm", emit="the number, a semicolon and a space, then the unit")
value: 600; rpm
